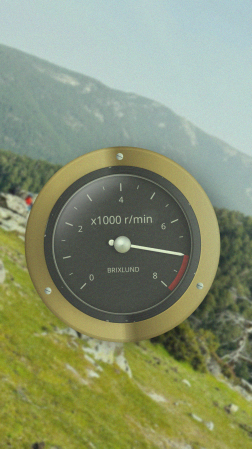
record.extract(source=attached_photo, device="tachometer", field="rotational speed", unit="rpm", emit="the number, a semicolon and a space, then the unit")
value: 7000; rpm
